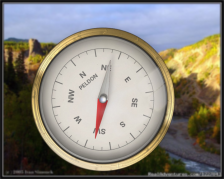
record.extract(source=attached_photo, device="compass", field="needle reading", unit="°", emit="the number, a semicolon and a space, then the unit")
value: 230; °
